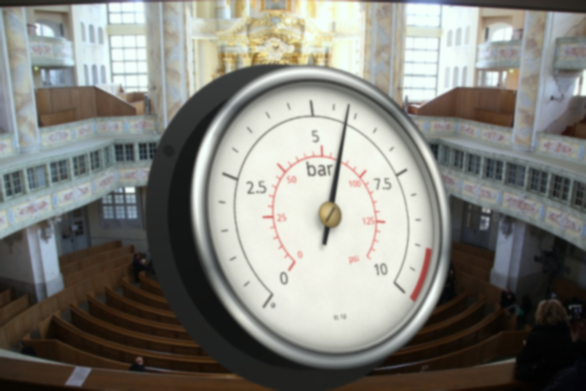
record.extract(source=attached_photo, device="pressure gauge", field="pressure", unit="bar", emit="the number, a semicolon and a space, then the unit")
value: 5.75; bar
